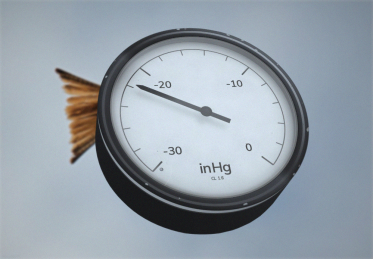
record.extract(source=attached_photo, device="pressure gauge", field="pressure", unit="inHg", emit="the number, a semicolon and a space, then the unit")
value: -22; inHg
